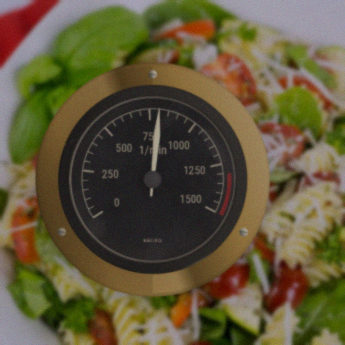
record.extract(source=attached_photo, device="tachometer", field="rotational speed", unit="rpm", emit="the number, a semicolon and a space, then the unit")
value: 800; rpm
